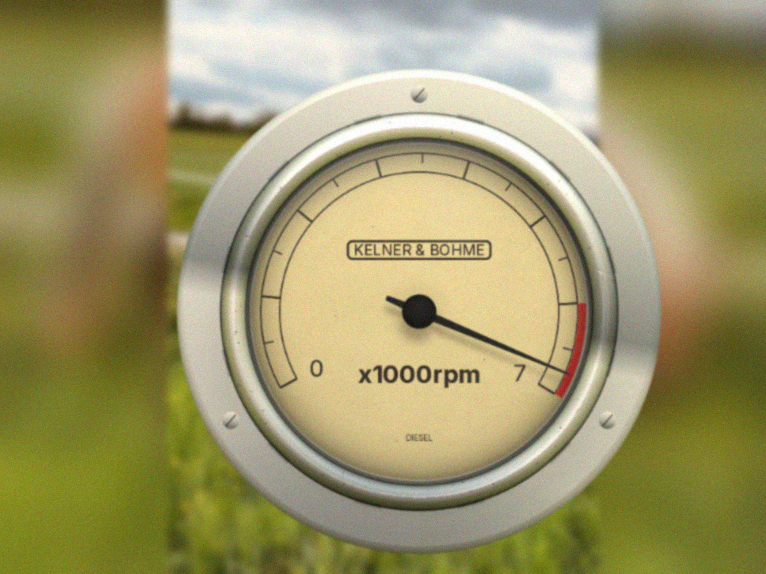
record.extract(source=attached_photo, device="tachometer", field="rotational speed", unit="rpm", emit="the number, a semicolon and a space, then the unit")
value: 6750; rpm
